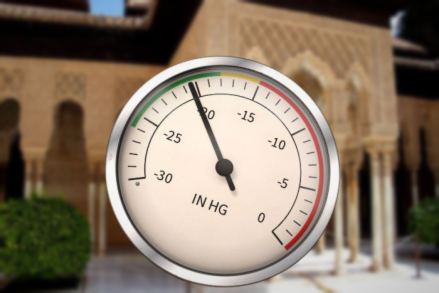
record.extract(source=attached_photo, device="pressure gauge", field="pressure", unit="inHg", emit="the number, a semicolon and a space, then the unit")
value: -20.5; inHg
